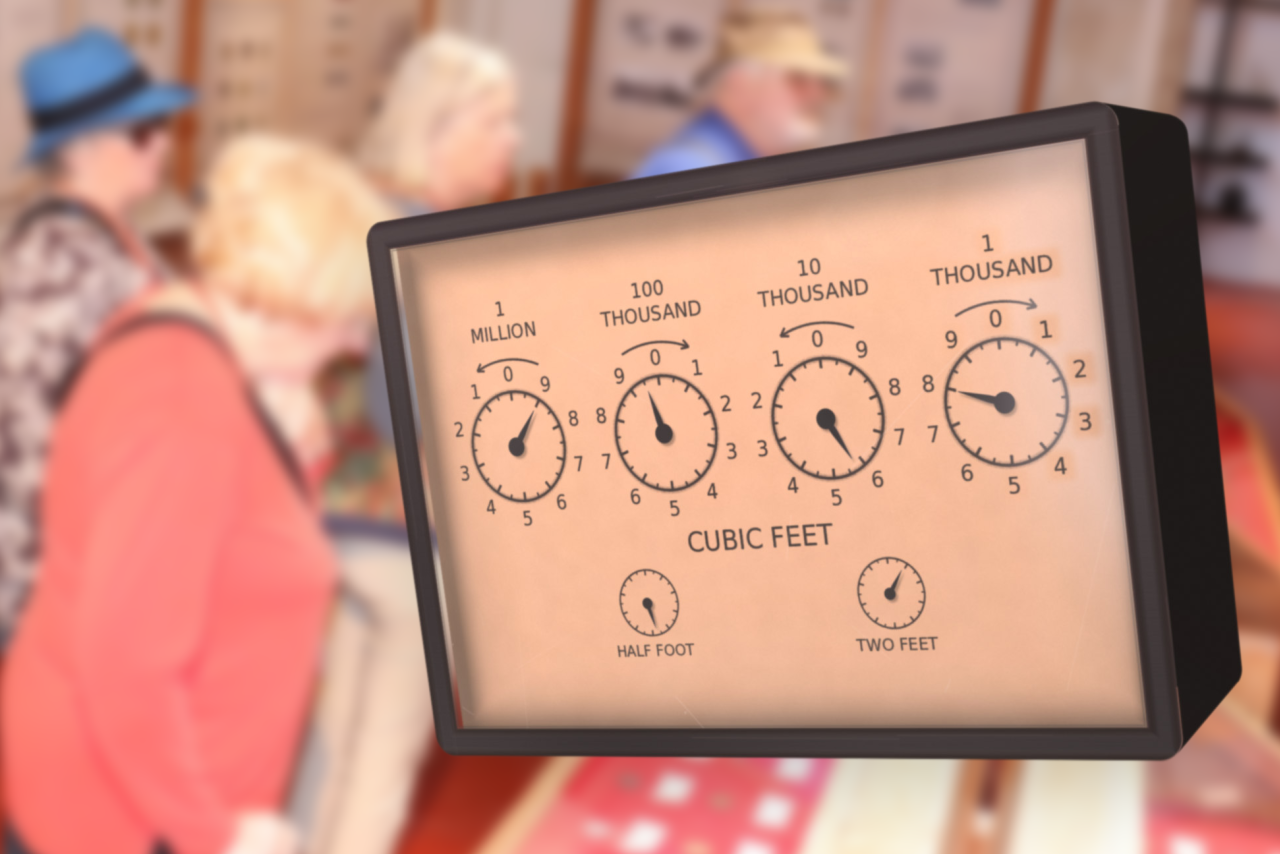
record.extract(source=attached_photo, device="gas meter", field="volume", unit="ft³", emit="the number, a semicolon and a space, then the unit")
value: 895800; ft³
